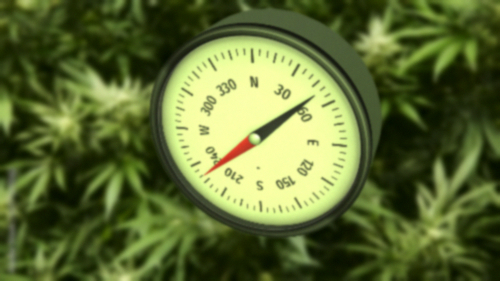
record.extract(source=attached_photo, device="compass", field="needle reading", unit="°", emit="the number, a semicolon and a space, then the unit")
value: 230; °
